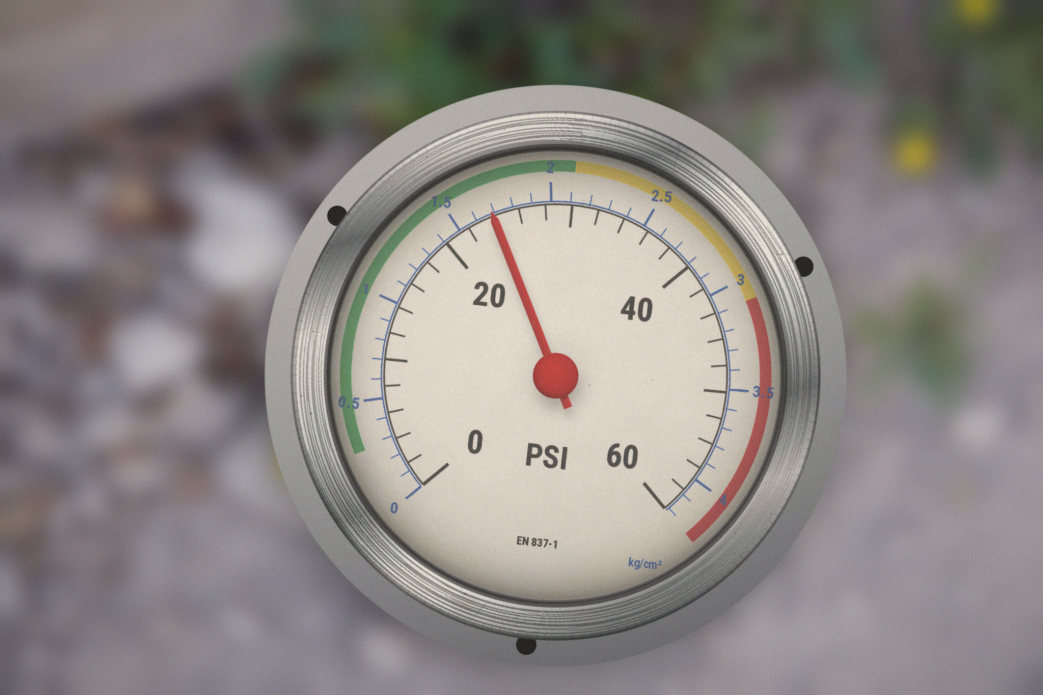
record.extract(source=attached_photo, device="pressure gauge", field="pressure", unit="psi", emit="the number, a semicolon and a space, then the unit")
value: 24; psi
